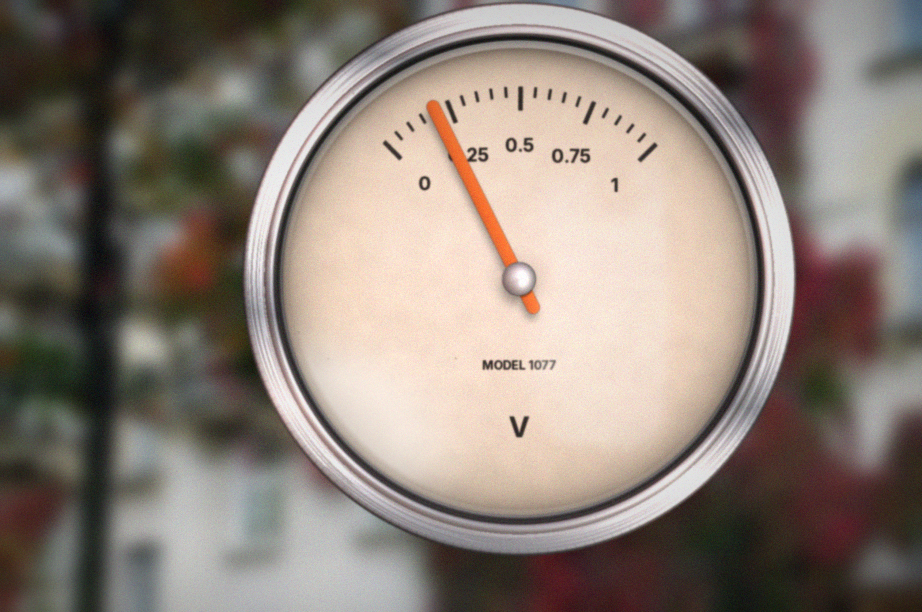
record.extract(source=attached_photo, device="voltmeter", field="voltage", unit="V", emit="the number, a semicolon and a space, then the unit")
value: 0.2; V
